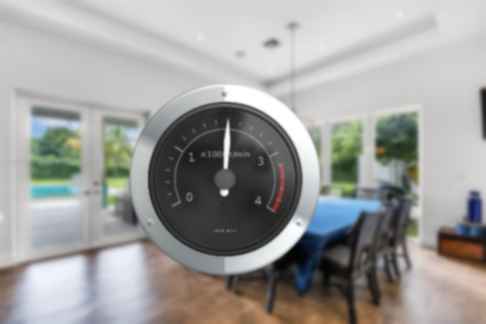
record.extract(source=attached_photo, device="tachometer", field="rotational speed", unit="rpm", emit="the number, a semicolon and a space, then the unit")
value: 2000; rpm
